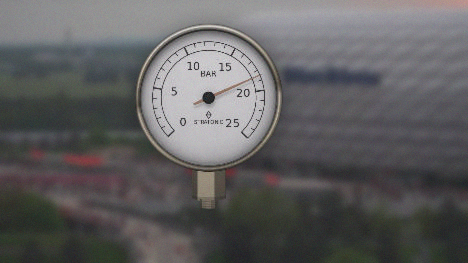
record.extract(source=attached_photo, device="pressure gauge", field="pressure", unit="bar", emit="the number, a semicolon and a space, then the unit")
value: 18.5; bar
